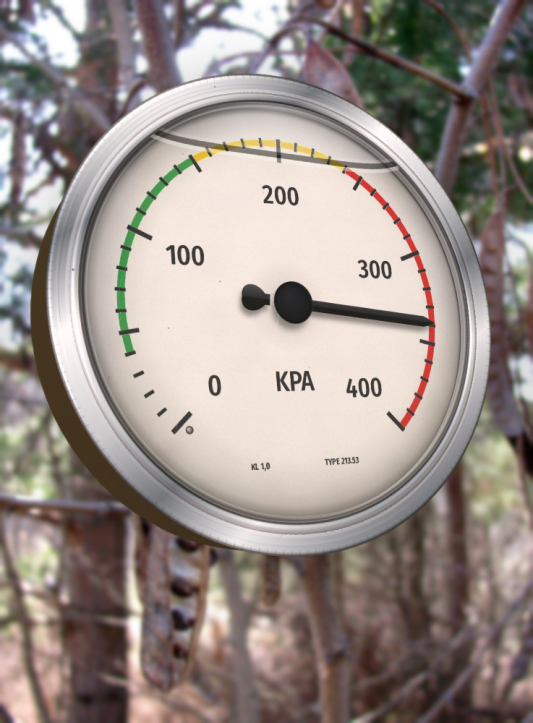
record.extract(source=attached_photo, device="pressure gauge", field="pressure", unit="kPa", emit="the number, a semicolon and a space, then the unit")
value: 340; kPa
